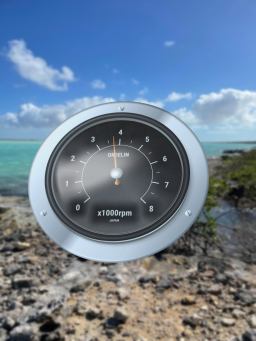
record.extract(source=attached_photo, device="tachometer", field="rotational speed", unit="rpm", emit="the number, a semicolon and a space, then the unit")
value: 3750; rpm
